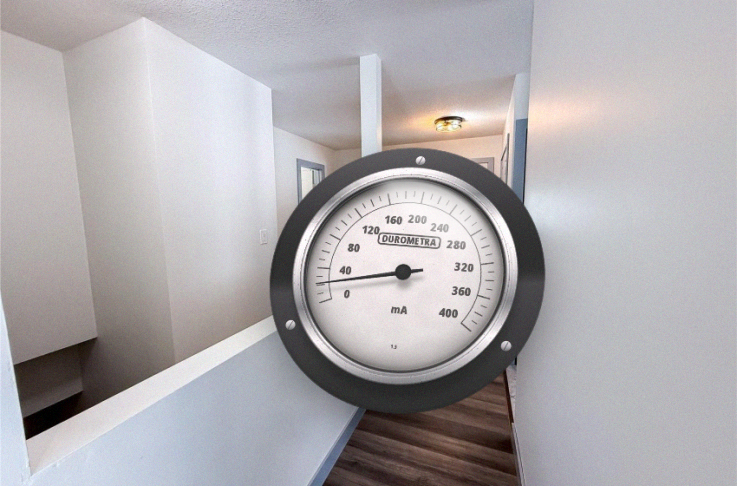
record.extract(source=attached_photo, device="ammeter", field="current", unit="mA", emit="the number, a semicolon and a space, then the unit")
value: 20; mA
